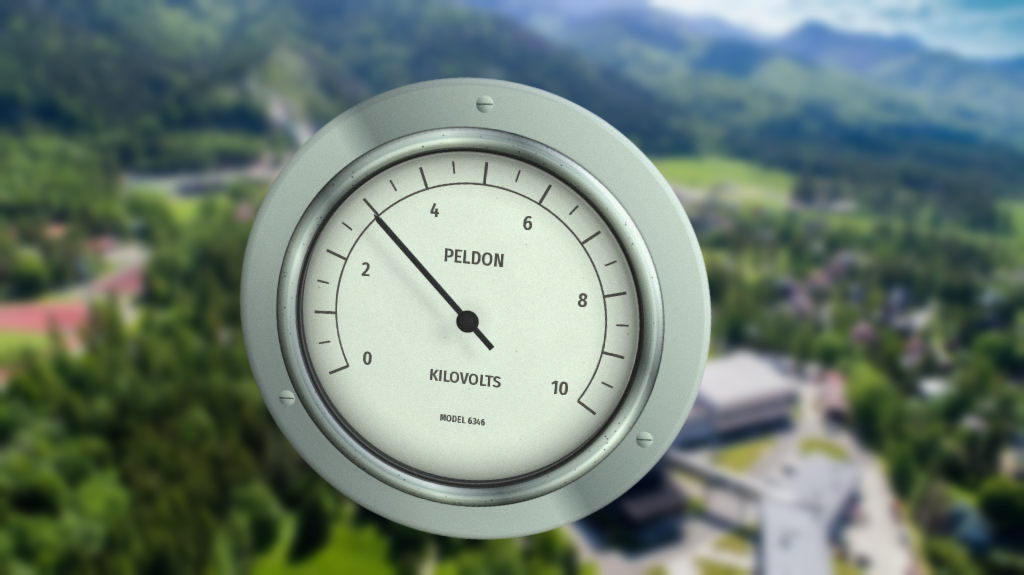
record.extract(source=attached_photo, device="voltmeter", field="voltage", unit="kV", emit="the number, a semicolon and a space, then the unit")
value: 3; kV
